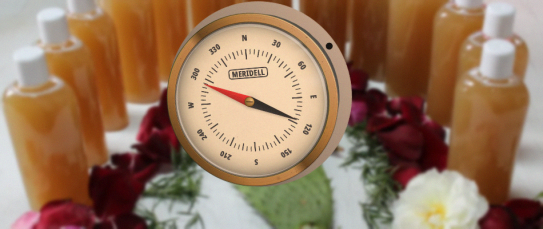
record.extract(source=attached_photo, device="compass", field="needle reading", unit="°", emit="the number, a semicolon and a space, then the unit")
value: 295; °
